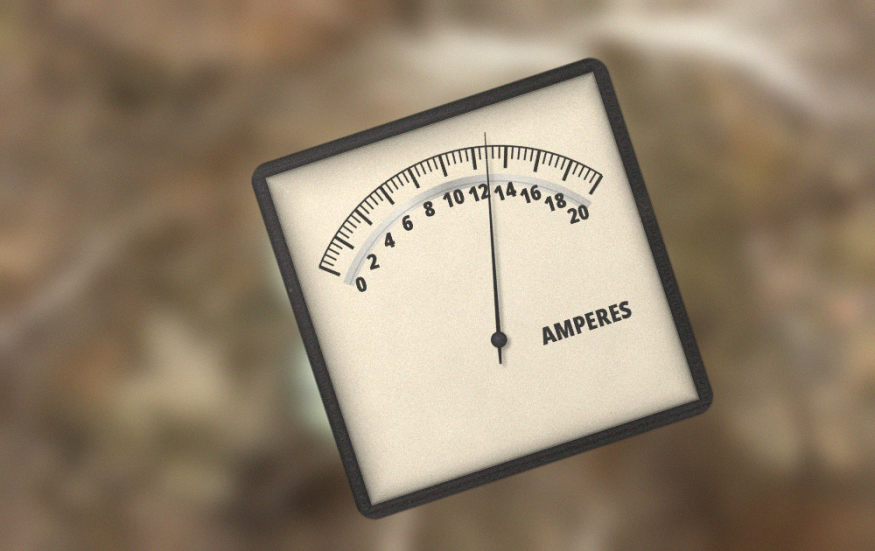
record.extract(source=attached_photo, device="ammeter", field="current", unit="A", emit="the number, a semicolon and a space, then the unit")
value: 12.8; A
